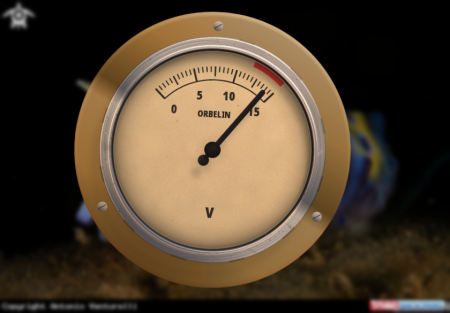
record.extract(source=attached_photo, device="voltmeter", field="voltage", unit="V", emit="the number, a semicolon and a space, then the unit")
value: 14; V
